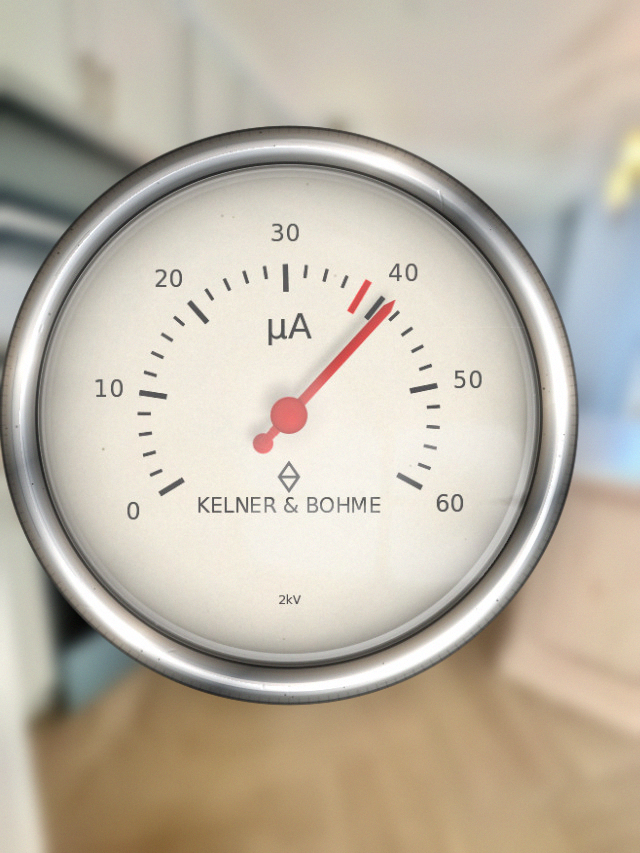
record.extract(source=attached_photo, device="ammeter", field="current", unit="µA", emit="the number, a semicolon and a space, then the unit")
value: 41; µA
